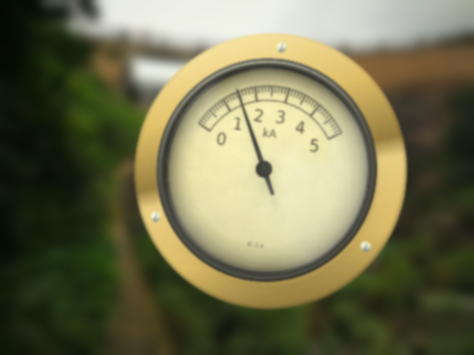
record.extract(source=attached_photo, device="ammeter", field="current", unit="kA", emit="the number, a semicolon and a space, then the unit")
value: 1.5; kA
